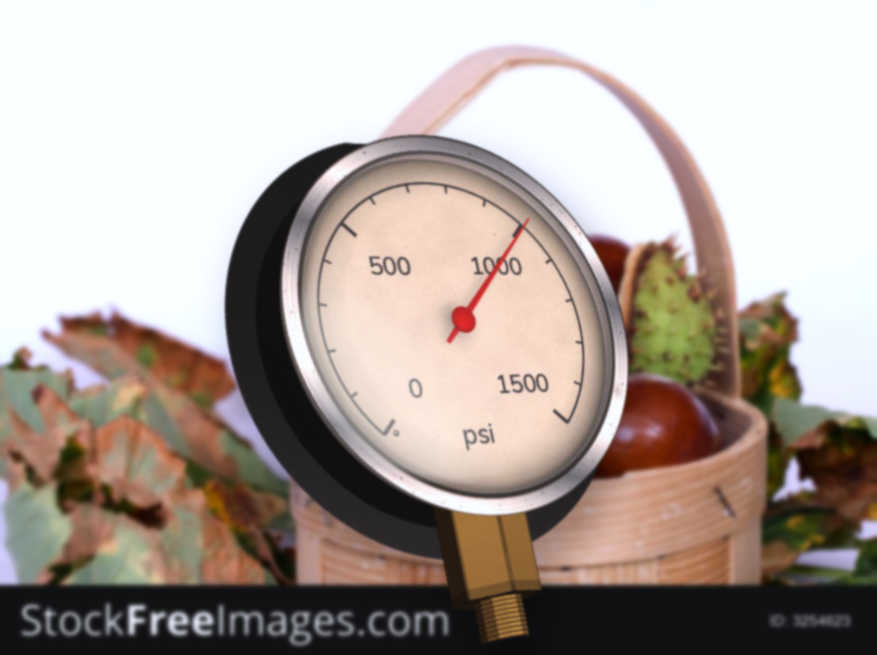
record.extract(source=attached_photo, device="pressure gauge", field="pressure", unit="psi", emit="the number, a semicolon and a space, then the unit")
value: 1000; psi
